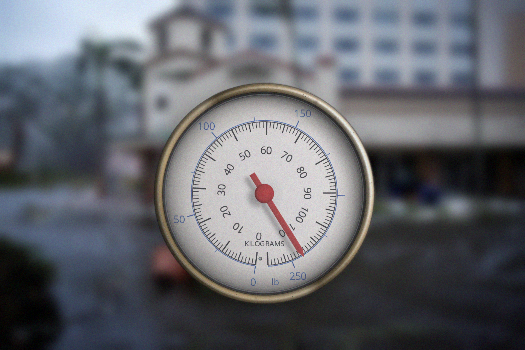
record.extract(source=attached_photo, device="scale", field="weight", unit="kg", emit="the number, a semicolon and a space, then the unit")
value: 110; kg
